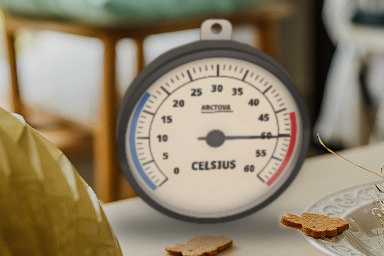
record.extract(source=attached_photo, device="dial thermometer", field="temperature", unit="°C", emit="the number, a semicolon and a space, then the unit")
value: 50; °C
